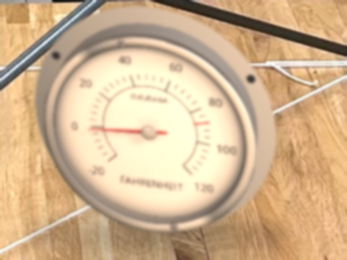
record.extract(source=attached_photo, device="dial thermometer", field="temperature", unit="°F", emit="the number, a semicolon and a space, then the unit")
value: 0; °F
